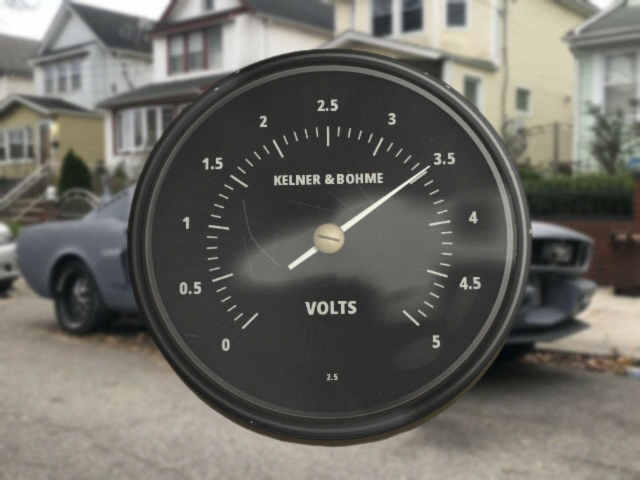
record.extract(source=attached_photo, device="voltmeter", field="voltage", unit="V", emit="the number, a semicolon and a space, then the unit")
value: 3.5; V
